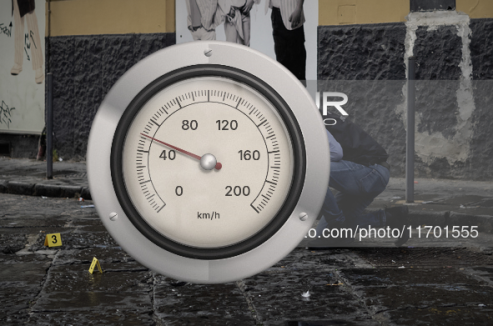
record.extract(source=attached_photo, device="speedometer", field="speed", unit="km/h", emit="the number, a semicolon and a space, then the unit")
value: 50; km/h
